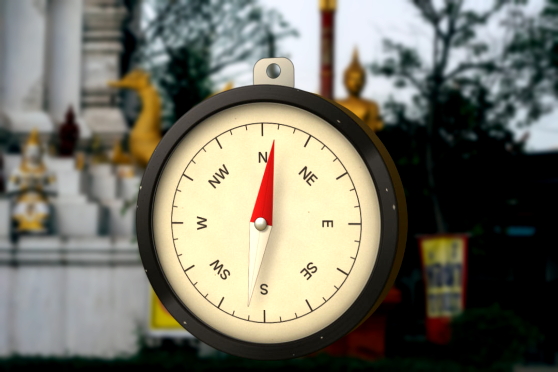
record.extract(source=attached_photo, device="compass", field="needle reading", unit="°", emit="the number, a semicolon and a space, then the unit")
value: 10; °
